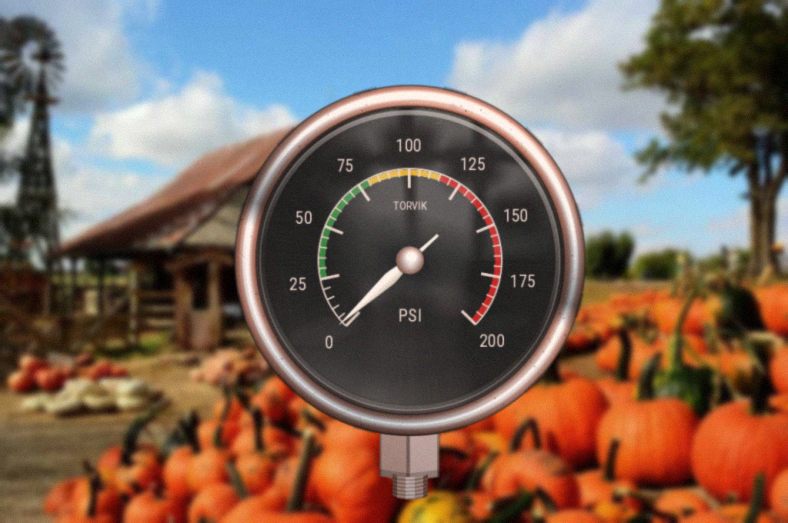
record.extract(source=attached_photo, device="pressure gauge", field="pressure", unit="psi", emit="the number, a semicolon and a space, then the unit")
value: 2.5; psi
